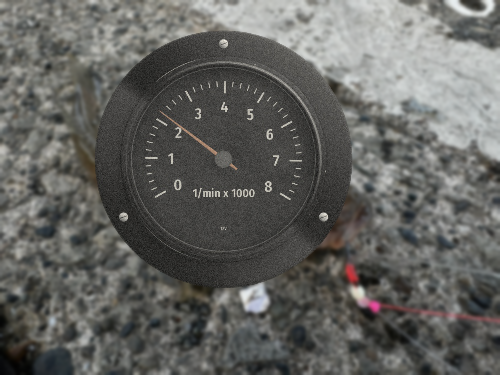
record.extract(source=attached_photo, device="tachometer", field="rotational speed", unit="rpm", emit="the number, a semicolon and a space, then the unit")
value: 2200; rpm
